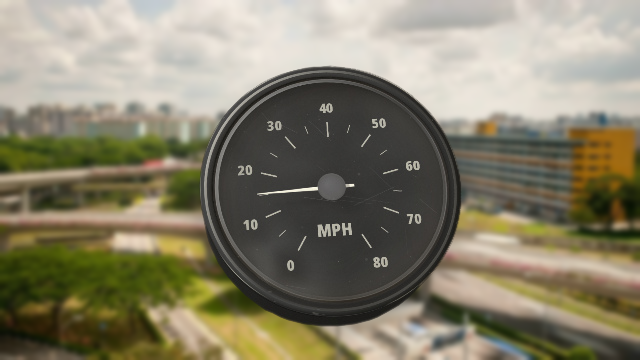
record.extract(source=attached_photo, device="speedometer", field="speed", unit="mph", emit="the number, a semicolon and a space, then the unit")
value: 15; mph
